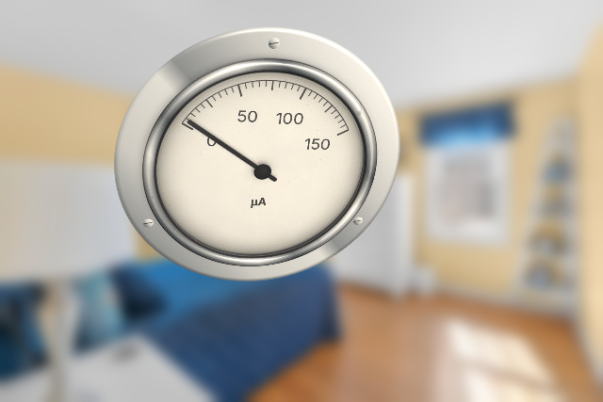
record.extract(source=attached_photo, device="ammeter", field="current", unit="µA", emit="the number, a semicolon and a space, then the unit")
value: 5; µA
